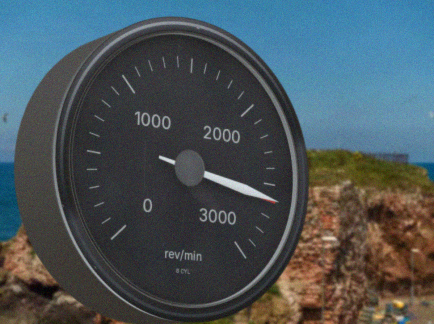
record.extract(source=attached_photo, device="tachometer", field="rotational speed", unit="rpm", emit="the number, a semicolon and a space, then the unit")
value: 2600; rpm
